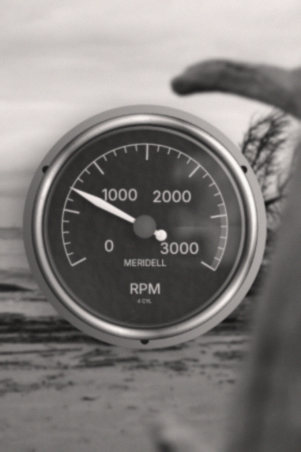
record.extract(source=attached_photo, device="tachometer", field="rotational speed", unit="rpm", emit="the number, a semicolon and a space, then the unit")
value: 700; rpm
